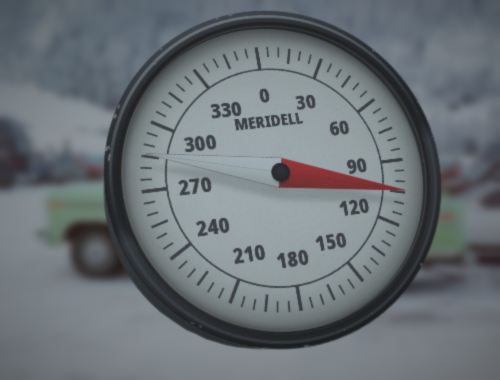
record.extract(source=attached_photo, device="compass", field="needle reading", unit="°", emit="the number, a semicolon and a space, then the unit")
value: 105; °
